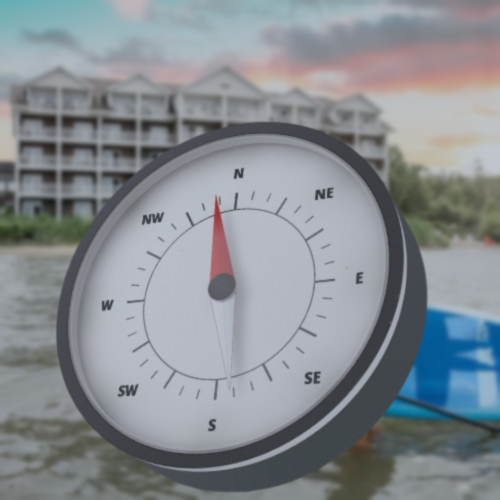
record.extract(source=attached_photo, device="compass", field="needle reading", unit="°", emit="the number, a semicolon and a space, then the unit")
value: 350; °
